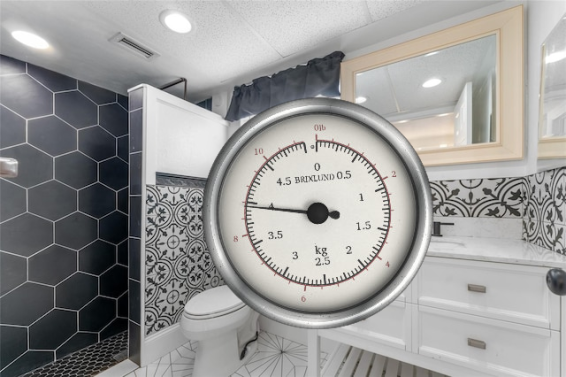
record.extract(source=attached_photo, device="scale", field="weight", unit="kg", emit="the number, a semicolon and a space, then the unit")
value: 3.95; kg
